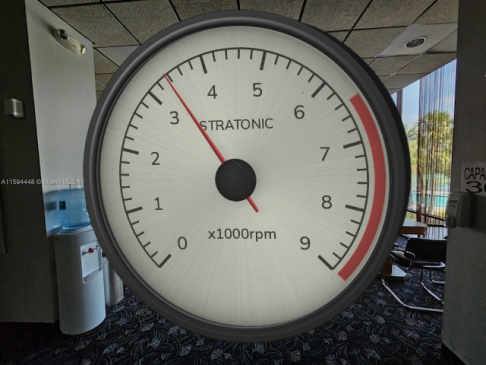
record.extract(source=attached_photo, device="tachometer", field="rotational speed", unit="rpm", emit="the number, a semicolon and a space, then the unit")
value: 3400; rpm
